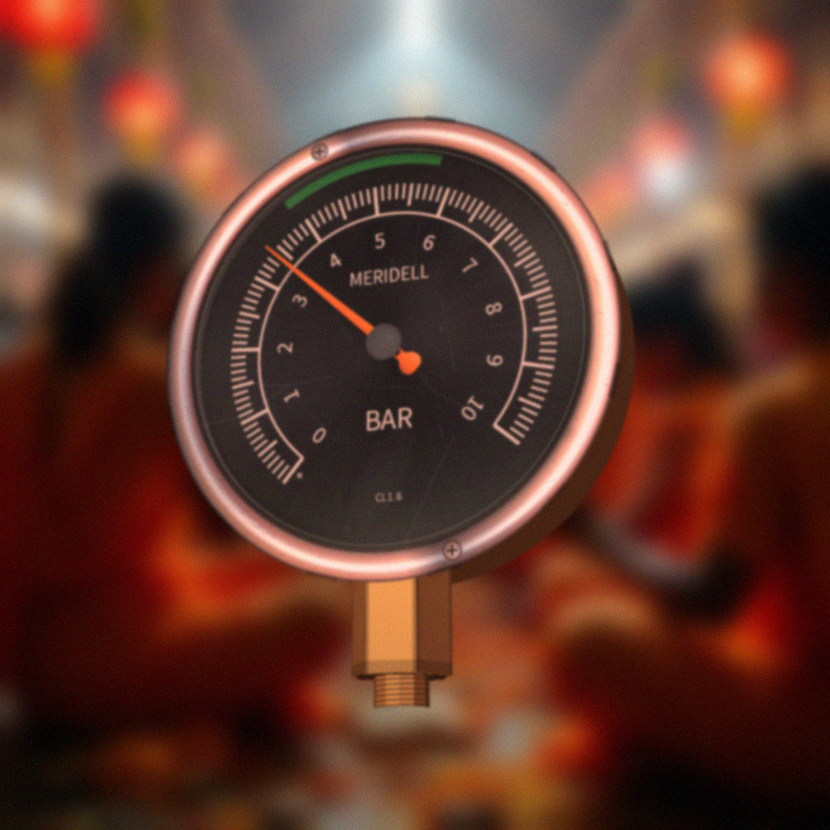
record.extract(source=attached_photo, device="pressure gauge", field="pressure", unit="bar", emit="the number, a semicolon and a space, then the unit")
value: 3.4; bar
